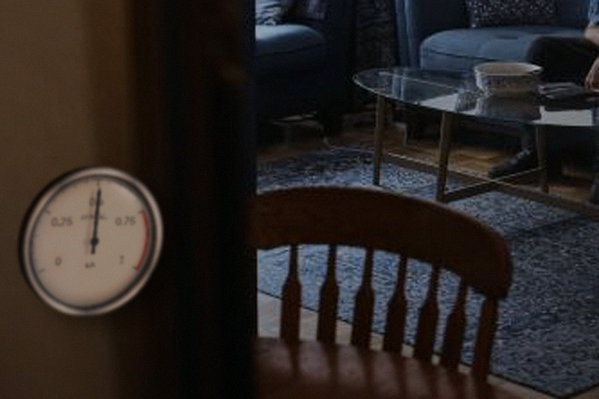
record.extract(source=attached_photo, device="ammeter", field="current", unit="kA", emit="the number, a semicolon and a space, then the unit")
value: 0.5; kA
